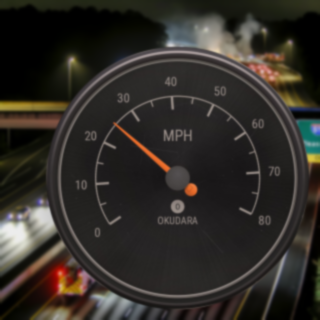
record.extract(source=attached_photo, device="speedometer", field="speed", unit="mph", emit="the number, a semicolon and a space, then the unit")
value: 25; mph
